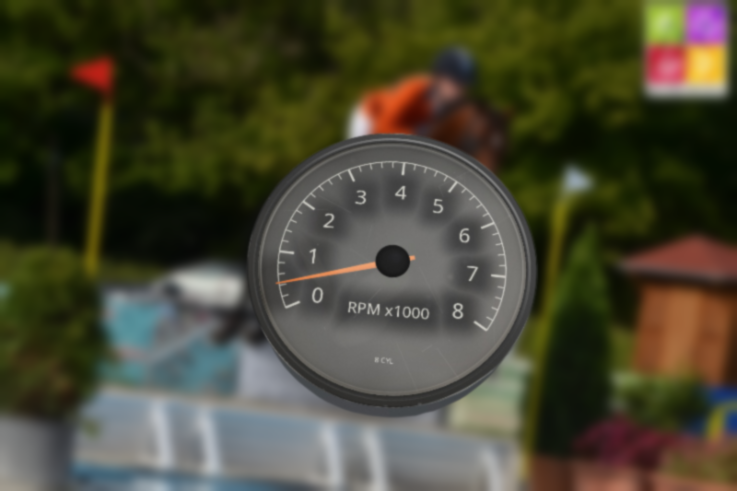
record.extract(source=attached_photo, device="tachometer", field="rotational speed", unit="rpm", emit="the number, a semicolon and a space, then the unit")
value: 400; rpm
